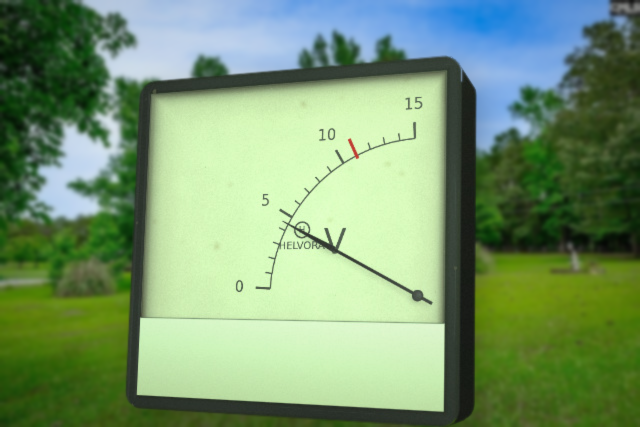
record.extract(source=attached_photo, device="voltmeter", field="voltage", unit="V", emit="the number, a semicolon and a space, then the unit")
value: 4.5; V
